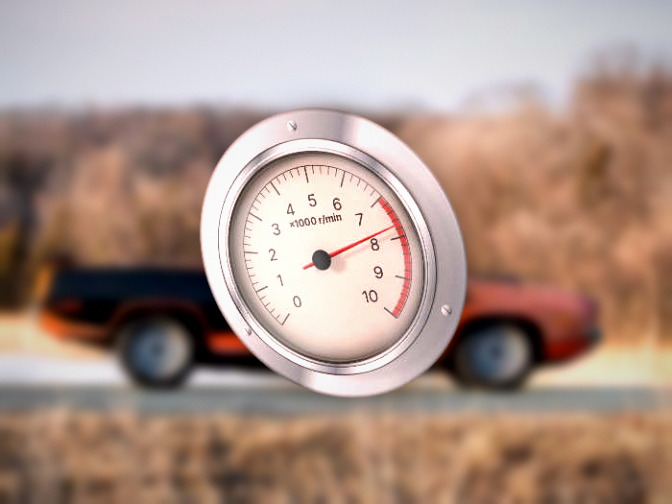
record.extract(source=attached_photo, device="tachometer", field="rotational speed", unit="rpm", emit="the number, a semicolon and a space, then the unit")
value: 7700; rpm
